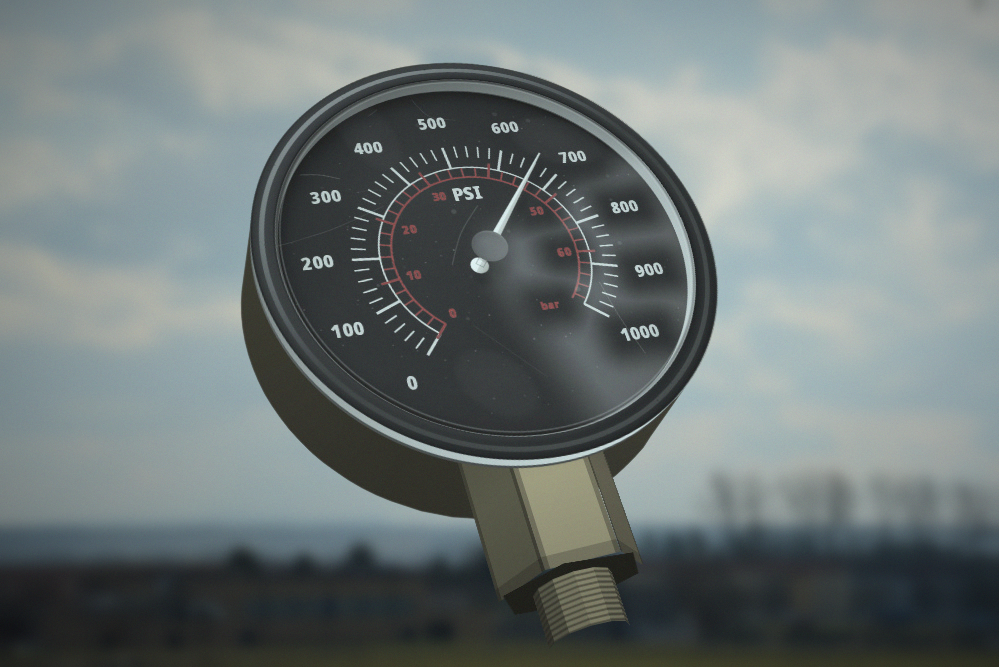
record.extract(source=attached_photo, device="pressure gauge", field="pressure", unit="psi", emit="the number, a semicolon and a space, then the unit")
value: 660; psi
